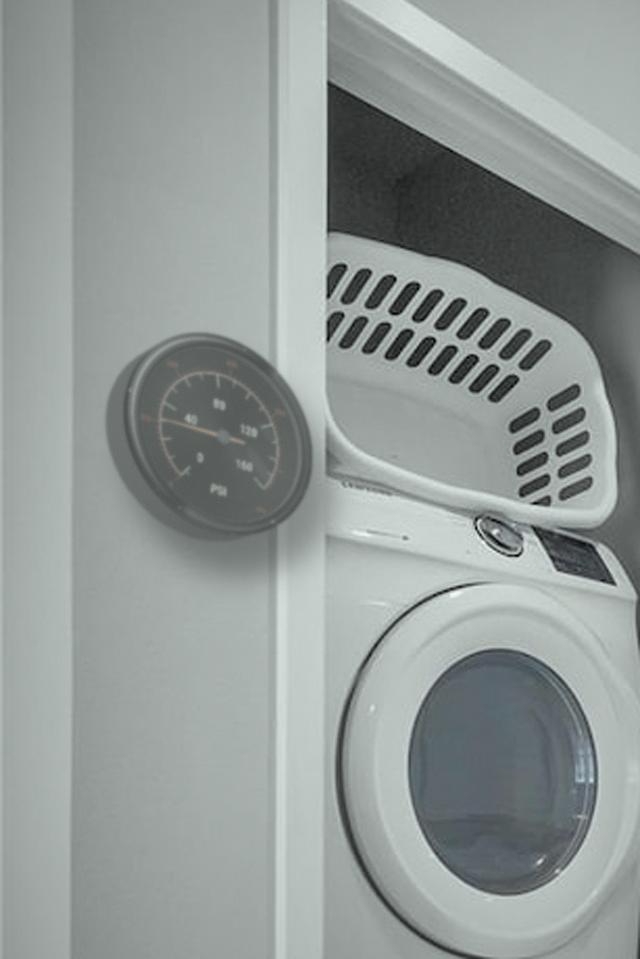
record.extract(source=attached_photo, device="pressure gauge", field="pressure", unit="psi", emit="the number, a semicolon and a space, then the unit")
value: 30; psi
